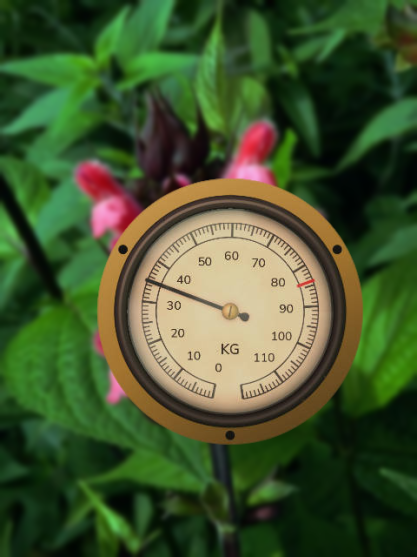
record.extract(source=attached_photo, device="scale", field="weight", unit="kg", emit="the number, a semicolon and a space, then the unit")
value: 35; kg
